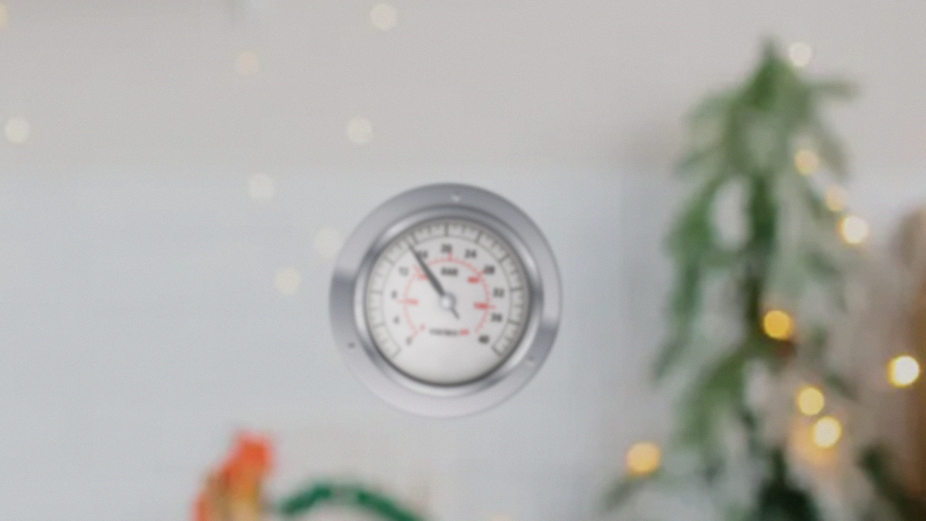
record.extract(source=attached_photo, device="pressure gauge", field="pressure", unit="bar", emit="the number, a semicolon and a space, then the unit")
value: 15; bar
